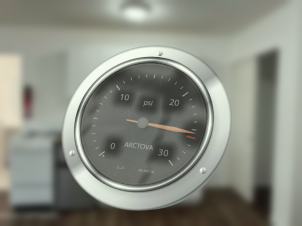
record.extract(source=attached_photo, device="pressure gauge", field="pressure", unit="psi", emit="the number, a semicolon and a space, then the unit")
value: 25.5; psi
